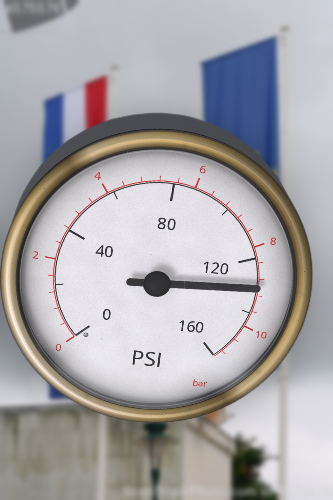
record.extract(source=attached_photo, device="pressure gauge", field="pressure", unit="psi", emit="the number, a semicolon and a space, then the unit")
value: 130; psi
